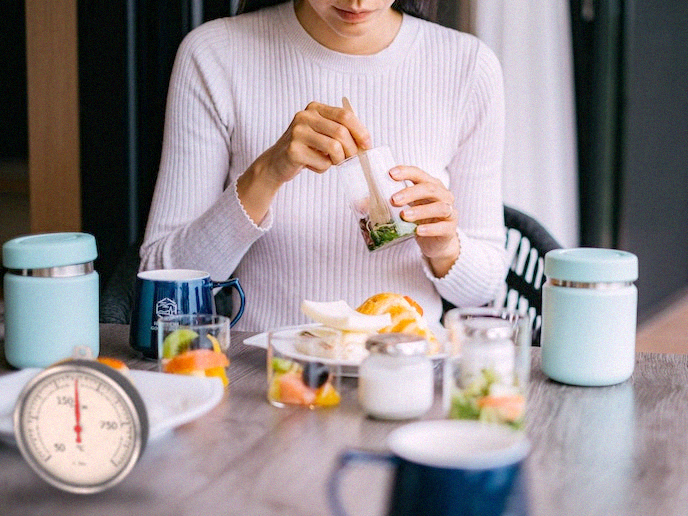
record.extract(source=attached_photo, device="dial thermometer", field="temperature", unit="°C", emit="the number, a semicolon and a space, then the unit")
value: 175; °C
